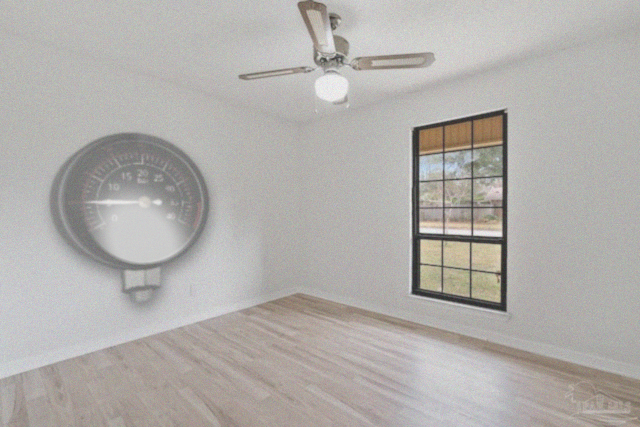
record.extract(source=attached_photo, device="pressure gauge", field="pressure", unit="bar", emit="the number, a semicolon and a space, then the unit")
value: 5; bar
